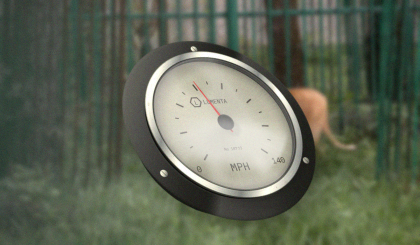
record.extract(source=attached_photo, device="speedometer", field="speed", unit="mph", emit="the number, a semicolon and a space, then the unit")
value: 60; mph
